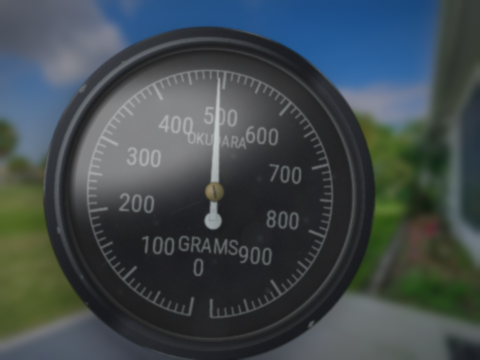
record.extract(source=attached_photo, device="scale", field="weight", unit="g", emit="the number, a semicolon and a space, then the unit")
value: 490; g
